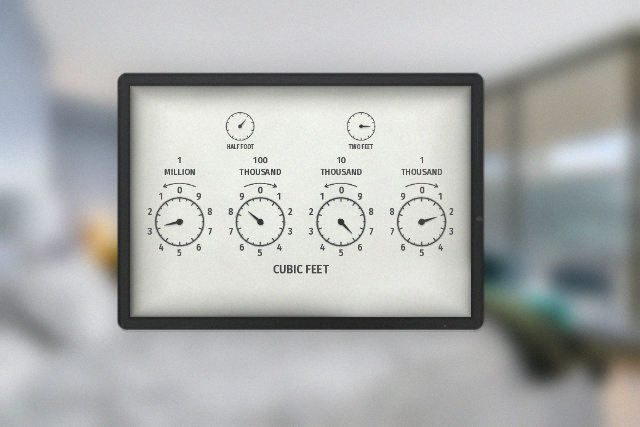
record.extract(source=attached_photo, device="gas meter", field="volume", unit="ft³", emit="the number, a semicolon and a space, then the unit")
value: 286200; ft³
